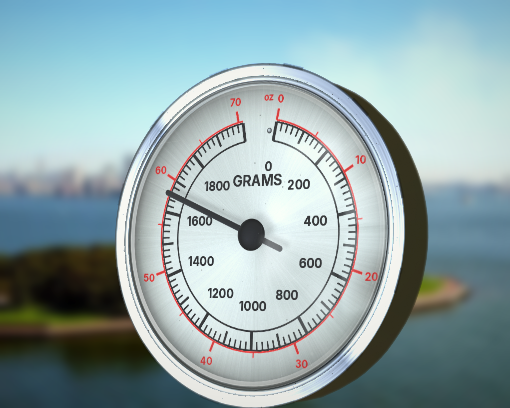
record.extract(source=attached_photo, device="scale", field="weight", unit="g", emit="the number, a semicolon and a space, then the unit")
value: 1660; g
